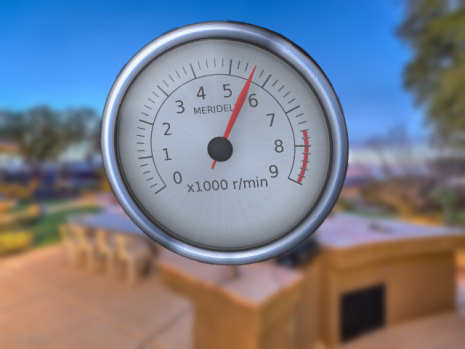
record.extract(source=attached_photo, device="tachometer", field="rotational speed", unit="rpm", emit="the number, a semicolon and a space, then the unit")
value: 5600; rpm
